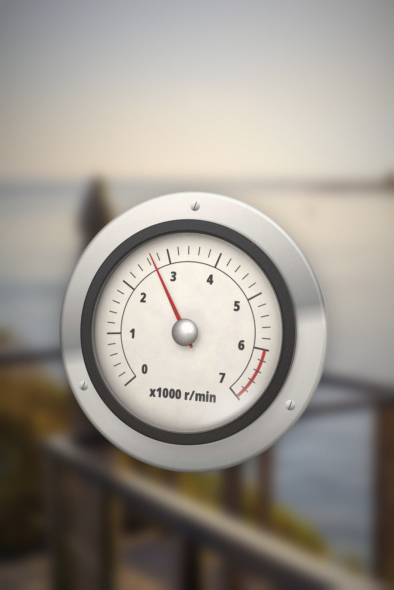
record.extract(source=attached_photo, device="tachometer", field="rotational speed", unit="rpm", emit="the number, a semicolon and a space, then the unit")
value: 2700; rpm
